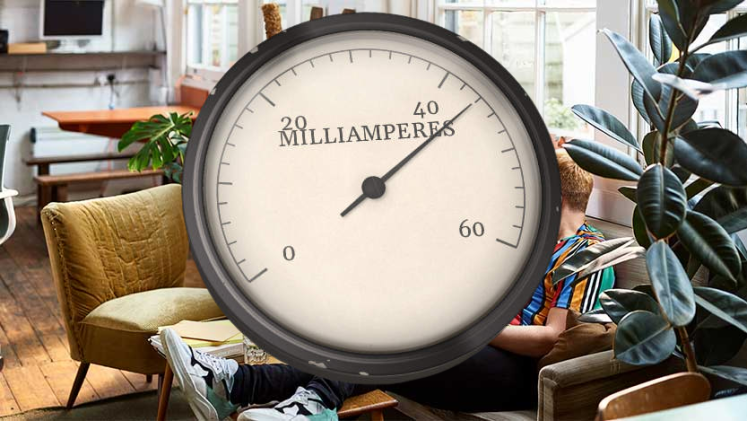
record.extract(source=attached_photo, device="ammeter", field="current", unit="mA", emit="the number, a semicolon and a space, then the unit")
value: 44; mA
